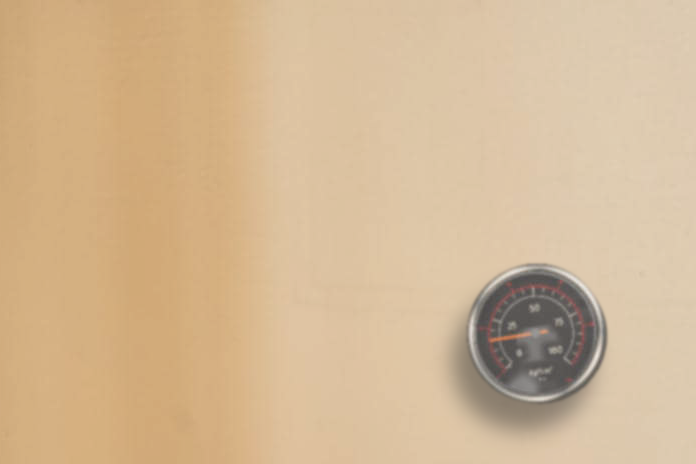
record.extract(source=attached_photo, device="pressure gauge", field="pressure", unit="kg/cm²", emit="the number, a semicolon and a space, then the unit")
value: 15; kg/cm²
